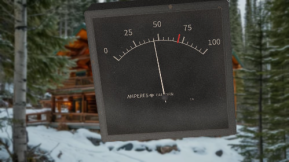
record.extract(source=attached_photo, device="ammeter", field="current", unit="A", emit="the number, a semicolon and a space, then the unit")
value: 45; A
